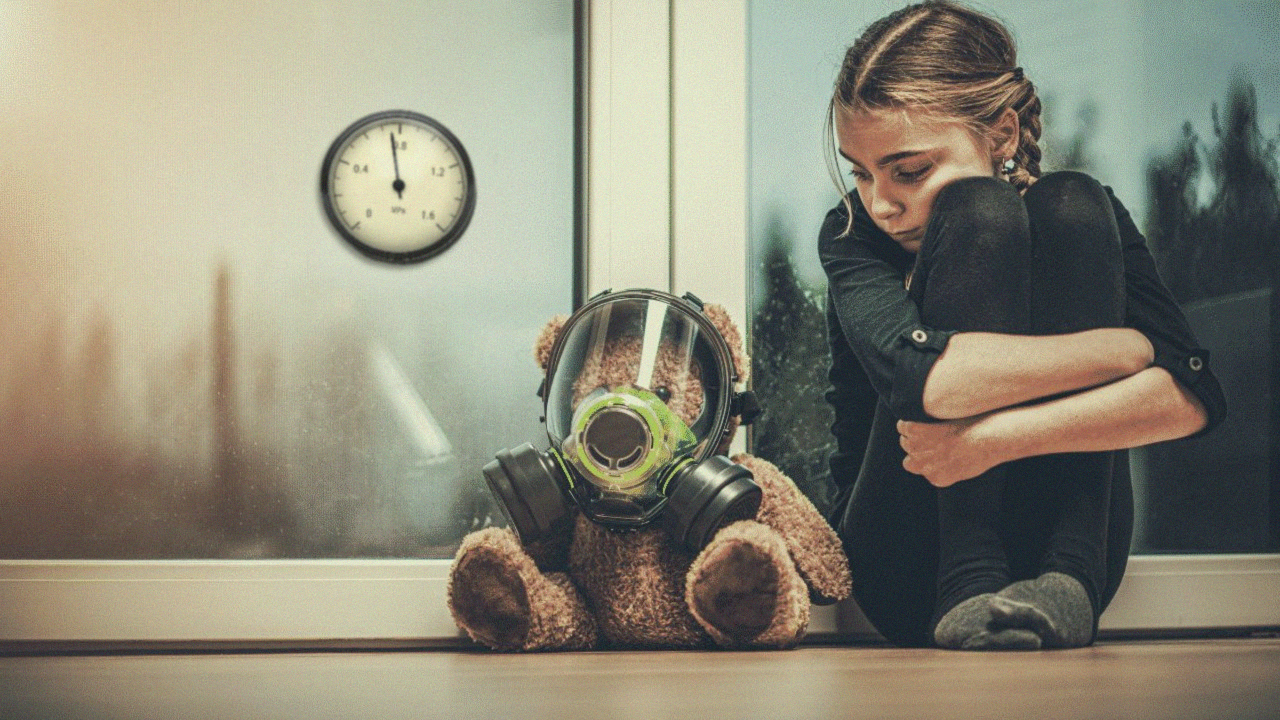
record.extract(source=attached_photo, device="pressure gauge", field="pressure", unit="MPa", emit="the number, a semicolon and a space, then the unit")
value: 0.75; MPa
